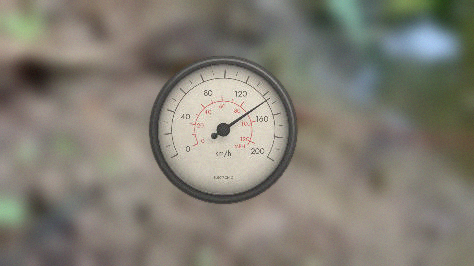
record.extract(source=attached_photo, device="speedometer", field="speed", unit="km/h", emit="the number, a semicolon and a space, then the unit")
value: 145; km/h
